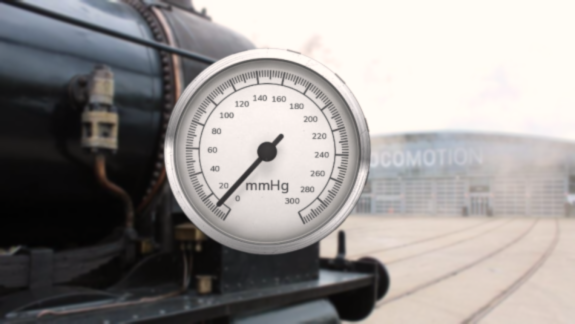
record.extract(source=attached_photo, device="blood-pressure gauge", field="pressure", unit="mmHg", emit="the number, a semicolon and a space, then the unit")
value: 10; mmHg
